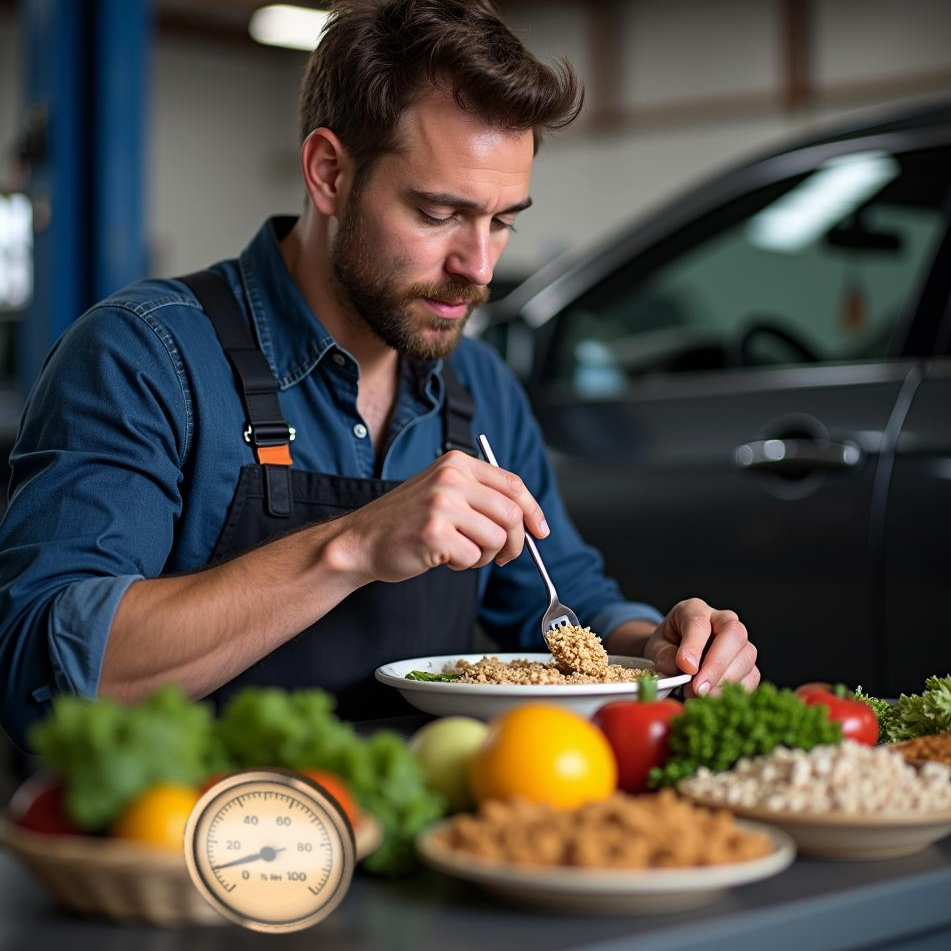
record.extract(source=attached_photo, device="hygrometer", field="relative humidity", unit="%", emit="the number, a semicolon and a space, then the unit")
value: 10; %
